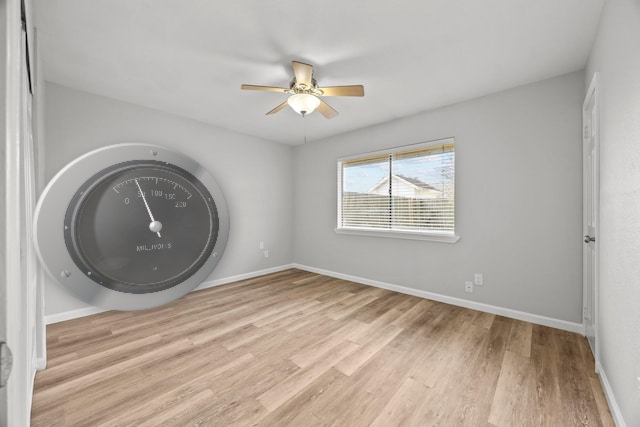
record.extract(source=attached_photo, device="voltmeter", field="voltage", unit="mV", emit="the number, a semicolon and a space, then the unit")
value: 50; mV
